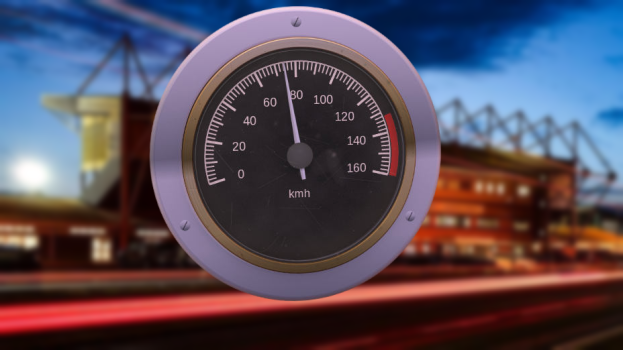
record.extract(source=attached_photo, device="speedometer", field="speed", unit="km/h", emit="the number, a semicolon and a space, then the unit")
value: 74; km/h
